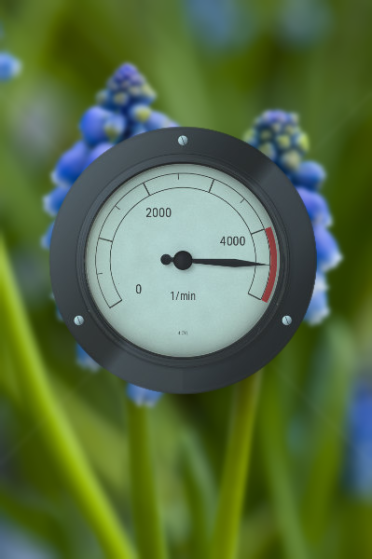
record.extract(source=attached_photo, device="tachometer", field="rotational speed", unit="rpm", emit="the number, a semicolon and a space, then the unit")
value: 4500; rpm
